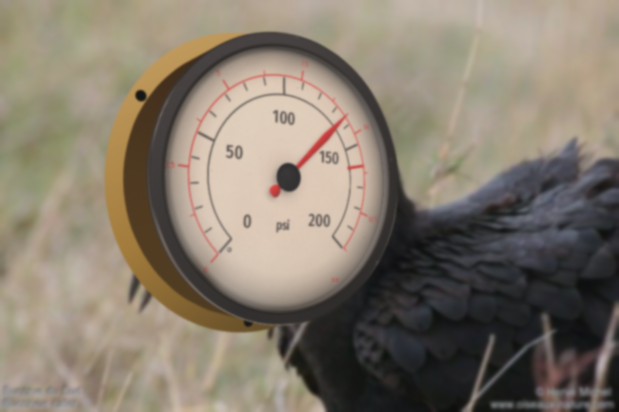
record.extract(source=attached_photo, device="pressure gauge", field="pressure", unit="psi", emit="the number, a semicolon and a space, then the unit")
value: 135; psi
